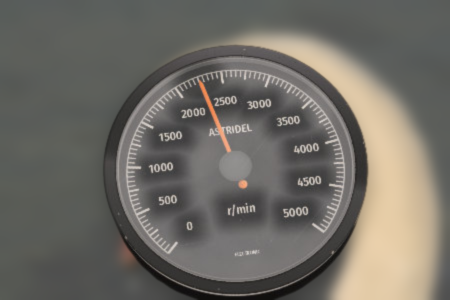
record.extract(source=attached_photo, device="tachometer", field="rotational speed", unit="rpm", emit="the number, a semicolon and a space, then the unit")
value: 2250; rpm
